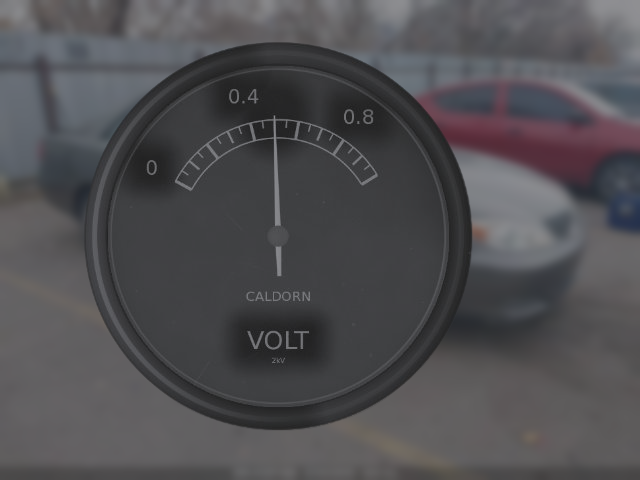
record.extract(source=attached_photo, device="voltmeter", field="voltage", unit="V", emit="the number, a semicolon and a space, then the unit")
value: 0.5; V
